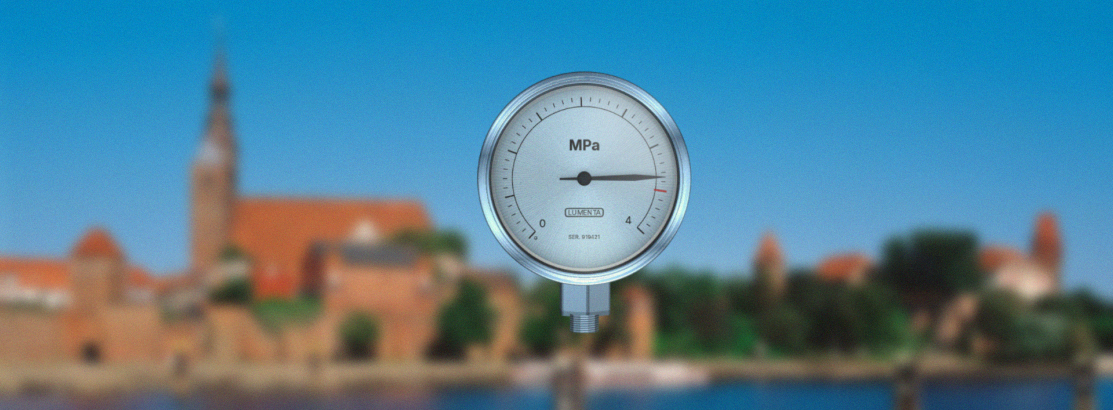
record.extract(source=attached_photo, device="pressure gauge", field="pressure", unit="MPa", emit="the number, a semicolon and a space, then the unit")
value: 3.35; MPa
